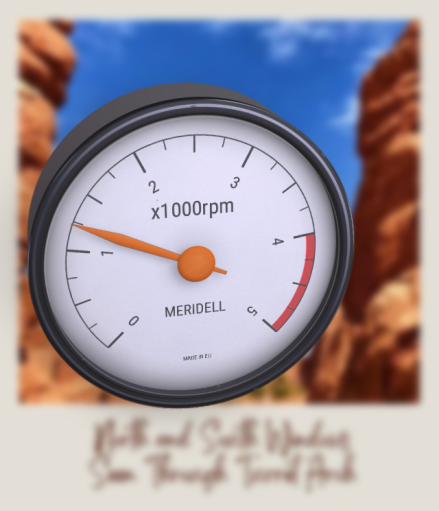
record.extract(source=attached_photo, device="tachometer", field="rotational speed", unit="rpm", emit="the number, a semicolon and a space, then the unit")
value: 1250; rpm
